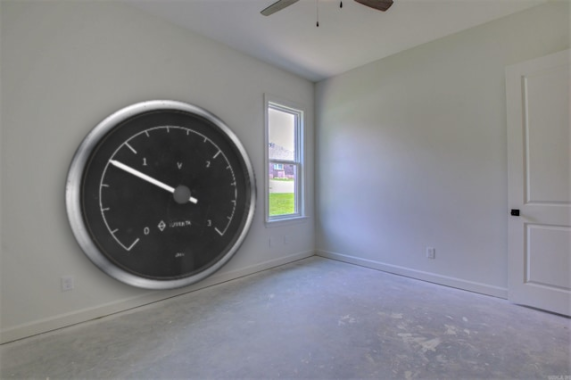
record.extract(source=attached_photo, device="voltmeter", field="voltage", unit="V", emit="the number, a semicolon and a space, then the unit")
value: 0.8; V
